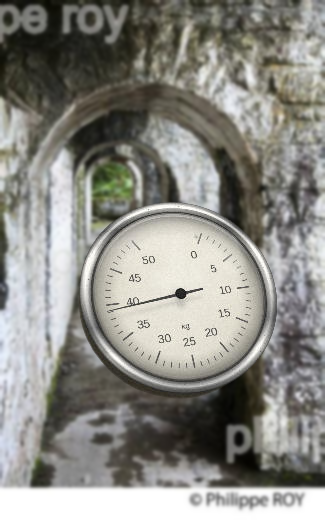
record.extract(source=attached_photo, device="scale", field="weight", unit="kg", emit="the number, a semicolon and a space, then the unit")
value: 39; kg
